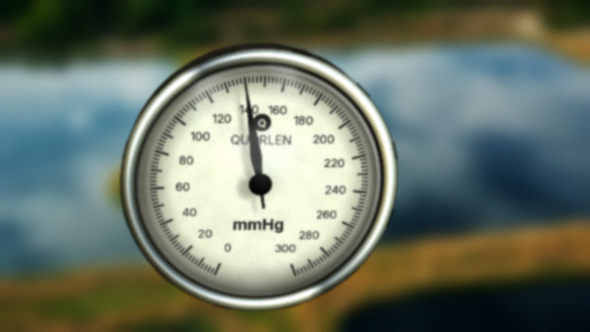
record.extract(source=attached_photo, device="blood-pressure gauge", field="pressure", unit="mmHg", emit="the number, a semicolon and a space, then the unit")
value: 140; mmHg
